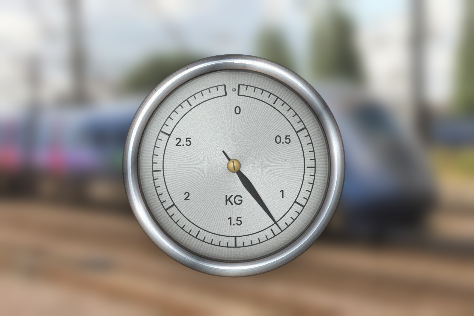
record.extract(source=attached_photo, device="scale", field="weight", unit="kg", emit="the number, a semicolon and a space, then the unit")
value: 1.2; kg
